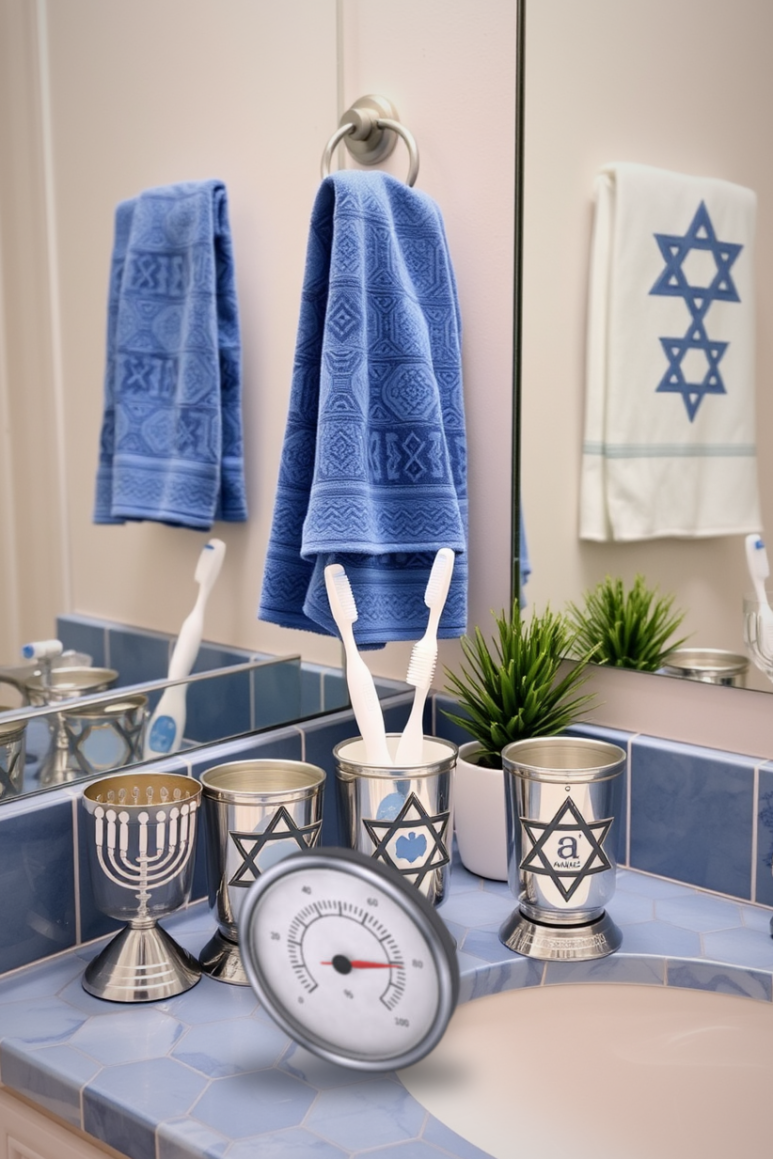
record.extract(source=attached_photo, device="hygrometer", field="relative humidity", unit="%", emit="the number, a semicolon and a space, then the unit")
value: 80; %
